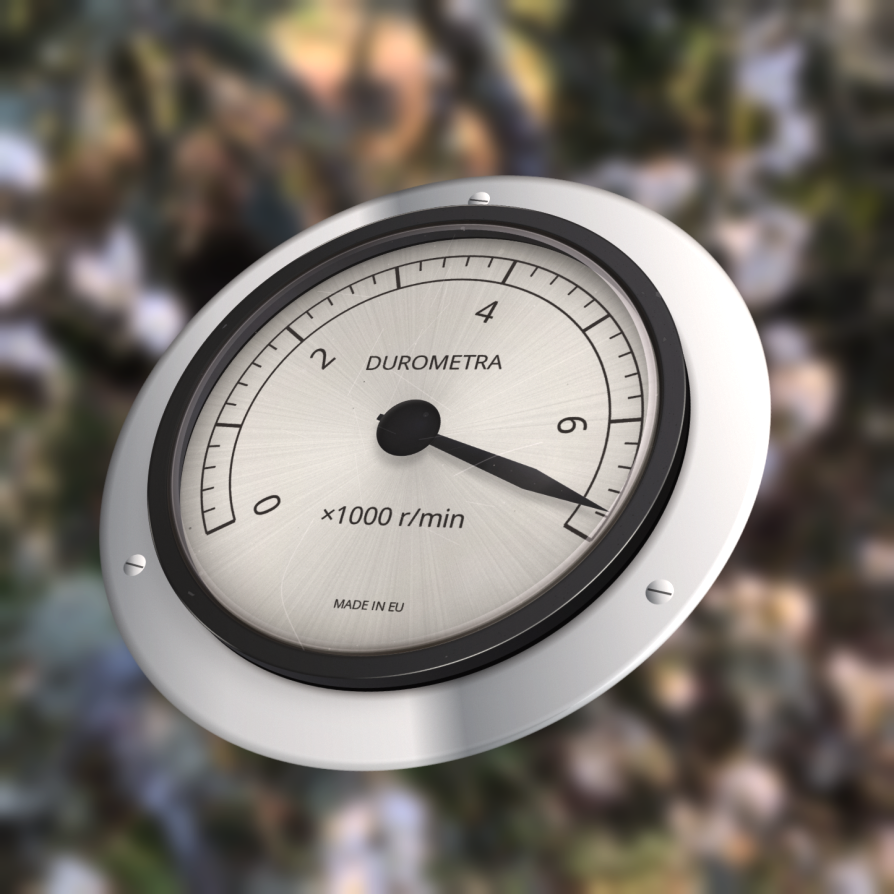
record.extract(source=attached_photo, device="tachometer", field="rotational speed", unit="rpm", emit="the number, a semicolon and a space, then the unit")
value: 6800; rpm
